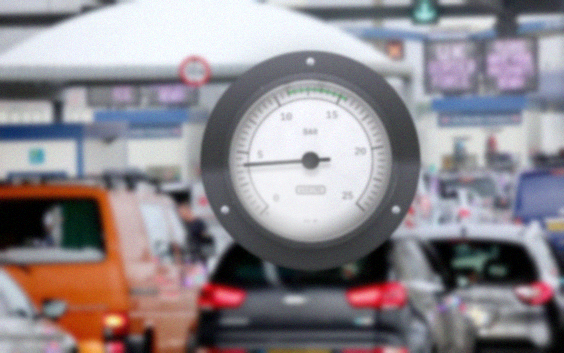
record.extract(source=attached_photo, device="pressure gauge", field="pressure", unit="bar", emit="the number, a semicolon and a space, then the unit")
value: 4; bar
